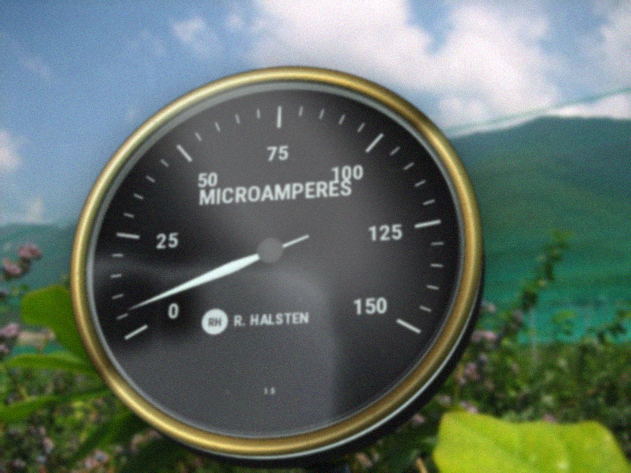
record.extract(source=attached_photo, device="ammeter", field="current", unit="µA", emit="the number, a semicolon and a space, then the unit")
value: 5; µA
